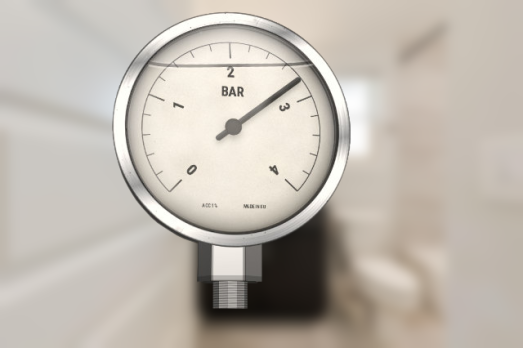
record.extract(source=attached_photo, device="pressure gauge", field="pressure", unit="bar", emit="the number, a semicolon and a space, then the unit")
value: 2.8; bar
